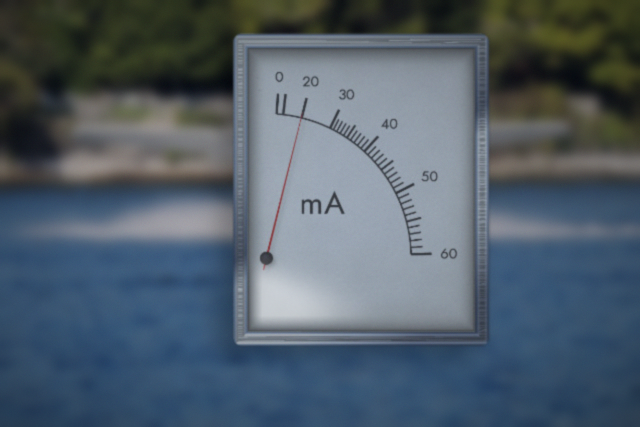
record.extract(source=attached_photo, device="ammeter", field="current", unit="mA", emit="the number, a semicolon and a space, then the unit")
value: 20; mA
